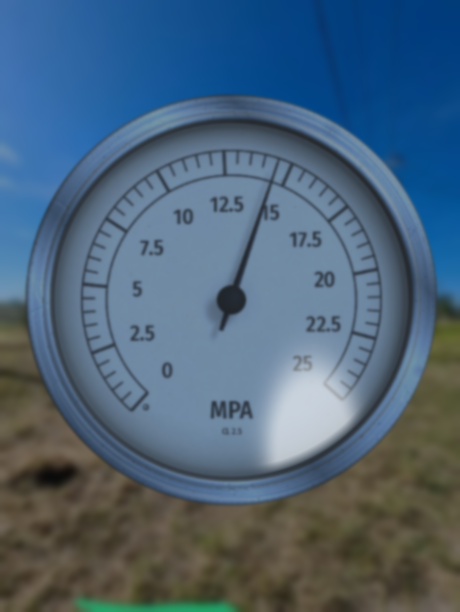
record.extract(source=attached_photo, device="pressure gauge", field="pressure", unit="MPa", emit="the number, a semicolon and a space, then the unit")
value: 14.5; MPa
